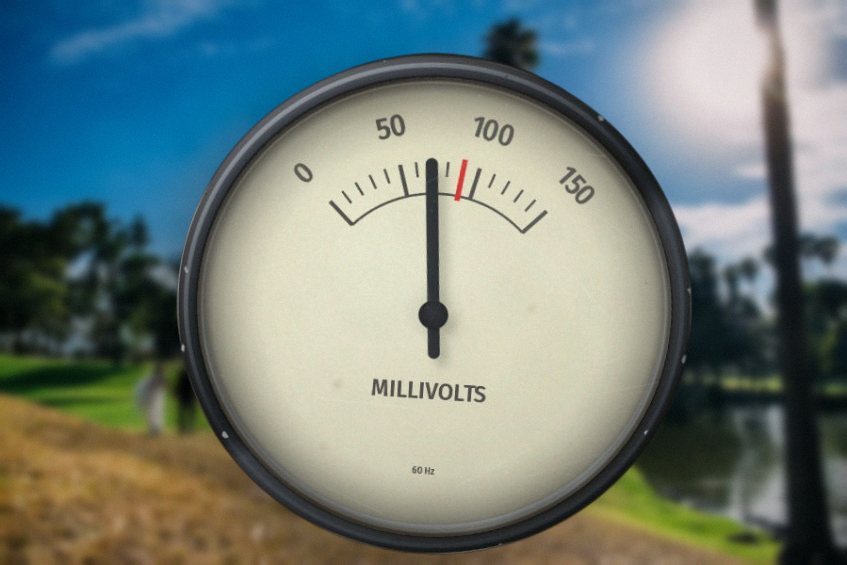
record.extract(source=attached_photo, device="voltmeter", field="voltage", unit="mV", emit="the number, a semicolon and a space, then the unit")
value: 70; mV
